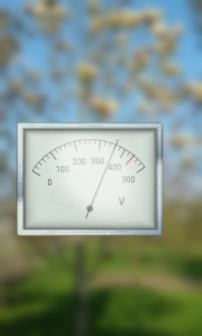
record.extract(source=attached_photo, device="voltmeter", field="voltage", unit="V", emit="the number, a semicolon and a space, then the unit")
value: 360; V
